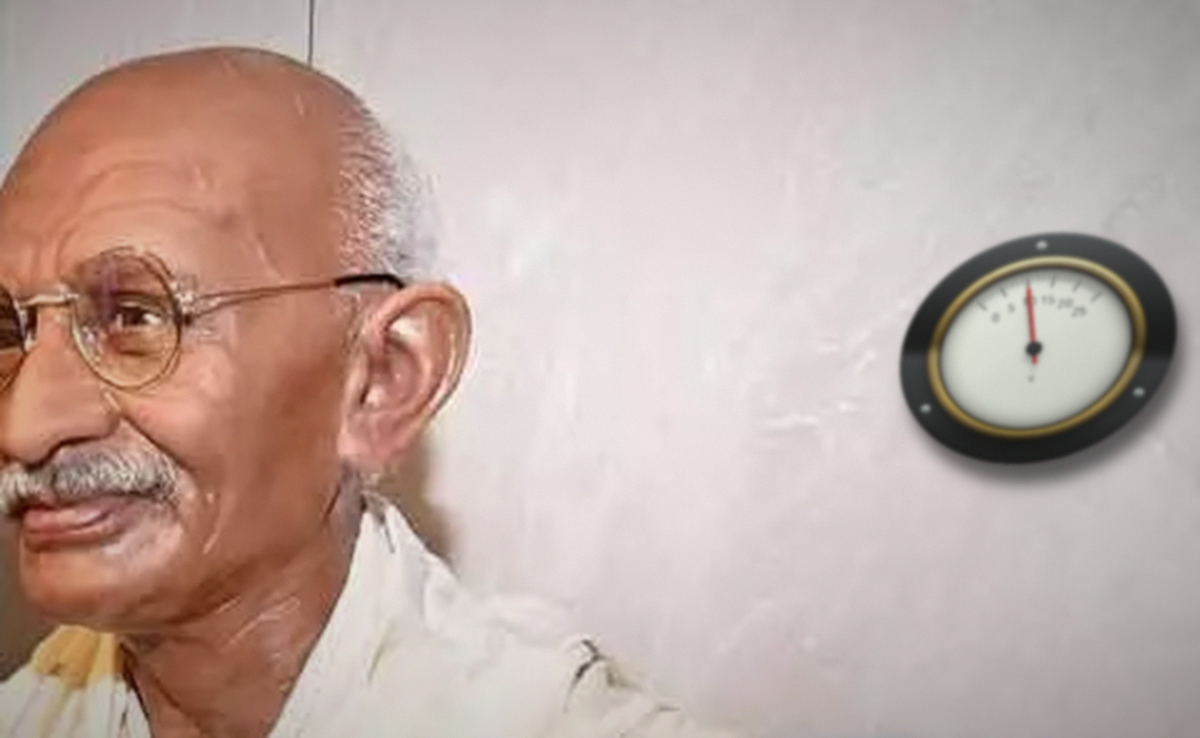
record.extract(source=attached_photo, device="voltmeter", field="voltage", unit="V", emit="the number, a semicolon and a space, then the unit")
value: 10; V
